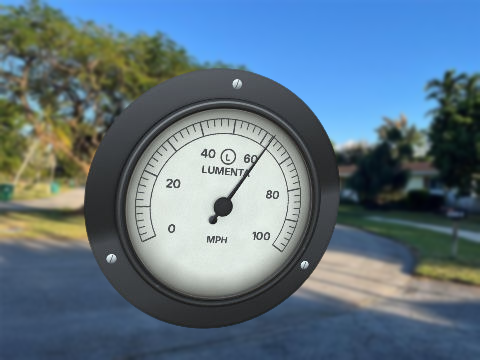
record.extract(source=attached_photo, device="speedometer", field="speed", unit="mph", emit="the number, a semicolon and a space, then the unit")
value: 62; mph
